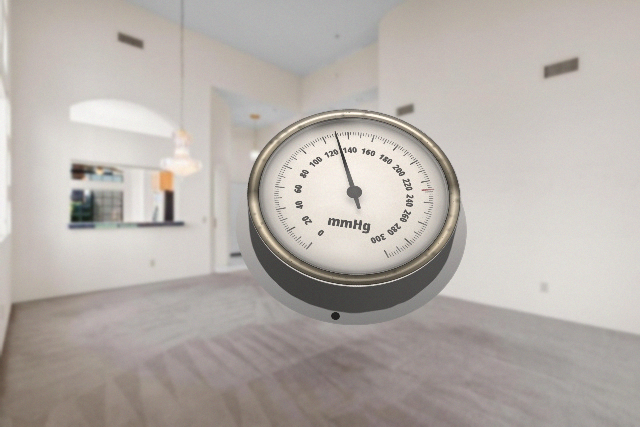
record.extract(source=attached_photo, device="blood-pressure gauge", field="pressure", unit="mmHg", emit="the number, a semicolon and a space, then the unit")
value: 130; mmHg
